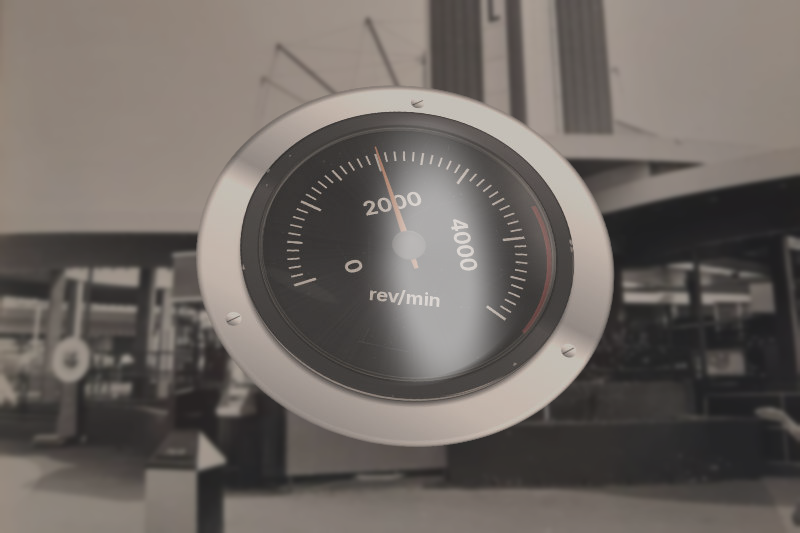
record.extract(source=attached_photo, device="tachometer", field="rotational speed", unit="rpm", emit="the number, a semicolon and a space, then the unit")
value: 2000; rpm
